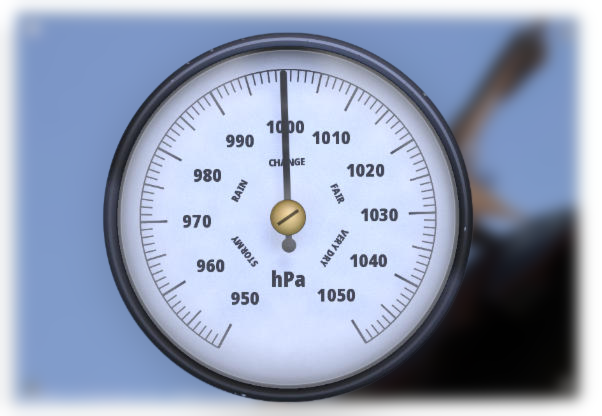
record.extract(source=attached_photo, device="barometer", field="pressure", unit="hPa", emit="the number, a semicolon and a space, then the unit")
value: 1000; hPa
